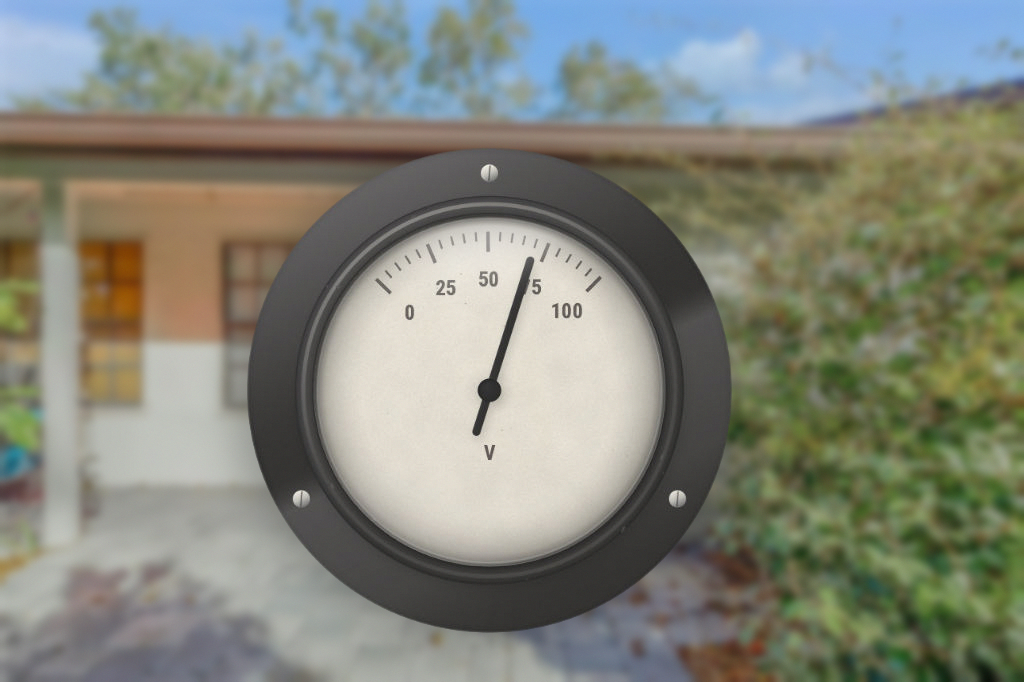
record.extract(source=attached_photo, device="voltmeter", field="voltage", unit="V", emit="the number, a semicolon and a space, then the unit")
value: 70; V
